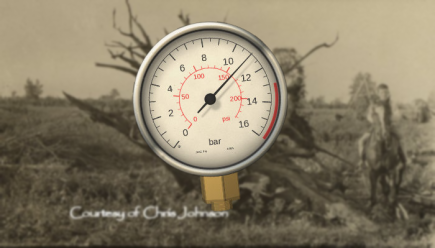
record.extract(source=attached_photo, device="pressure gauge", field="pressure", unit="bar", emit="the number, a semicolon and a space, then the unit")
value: 11; bar
